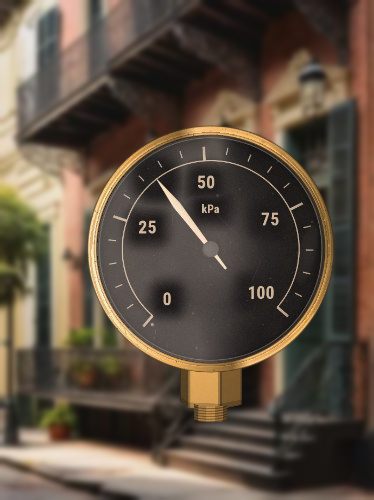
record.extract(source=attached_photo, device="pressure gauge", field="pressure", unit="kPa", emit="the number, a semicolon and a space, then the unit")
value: 37.5; kPa
